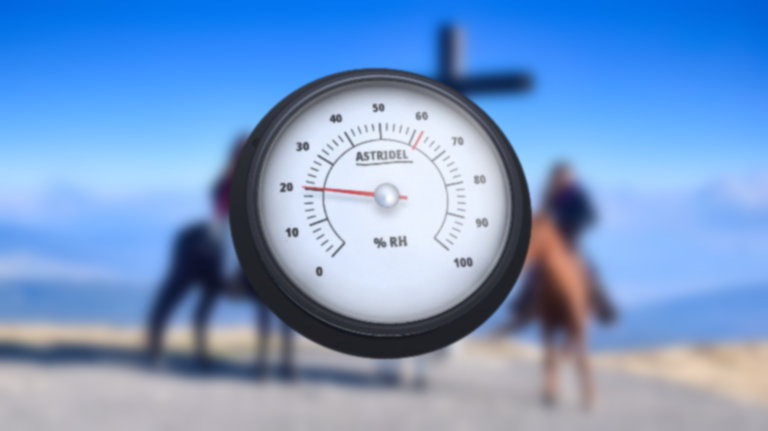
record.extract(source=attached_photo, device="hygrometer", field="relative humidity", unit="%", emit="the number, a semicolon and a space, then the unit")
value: 20; %
